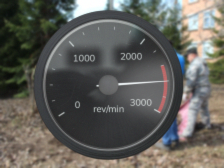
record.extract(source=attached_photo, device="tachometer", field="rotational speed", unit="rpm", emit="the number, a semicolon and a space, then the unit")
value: 2600; rpm
